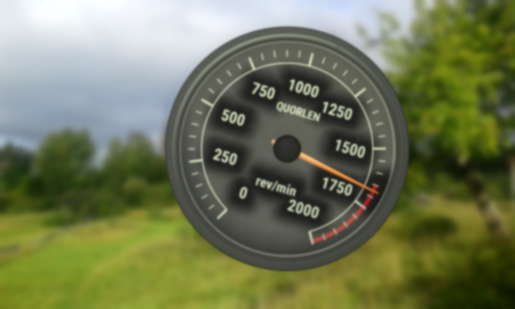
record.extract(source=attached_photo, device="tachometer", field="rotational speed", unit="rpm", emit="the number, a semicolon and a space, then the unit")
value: 1675; rpm
